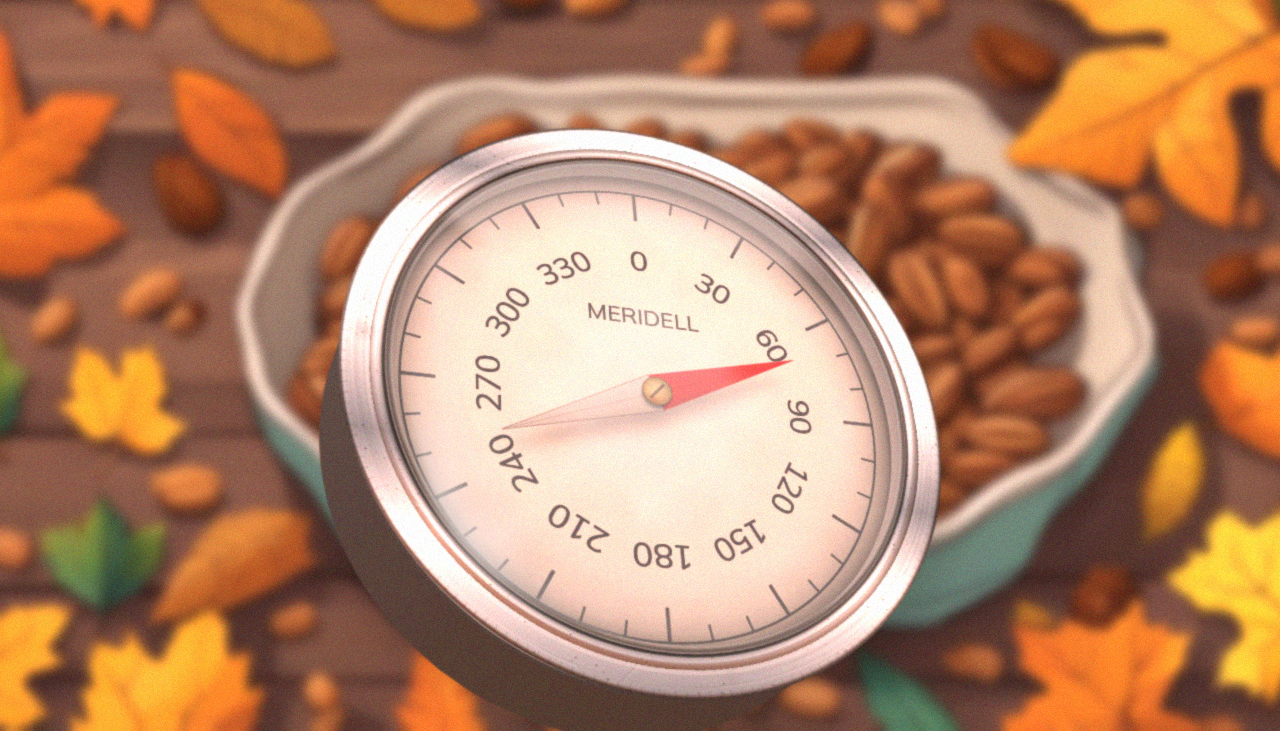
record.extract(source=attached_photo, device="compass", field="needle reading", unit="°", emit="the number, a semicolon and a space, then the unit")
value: 70; °
